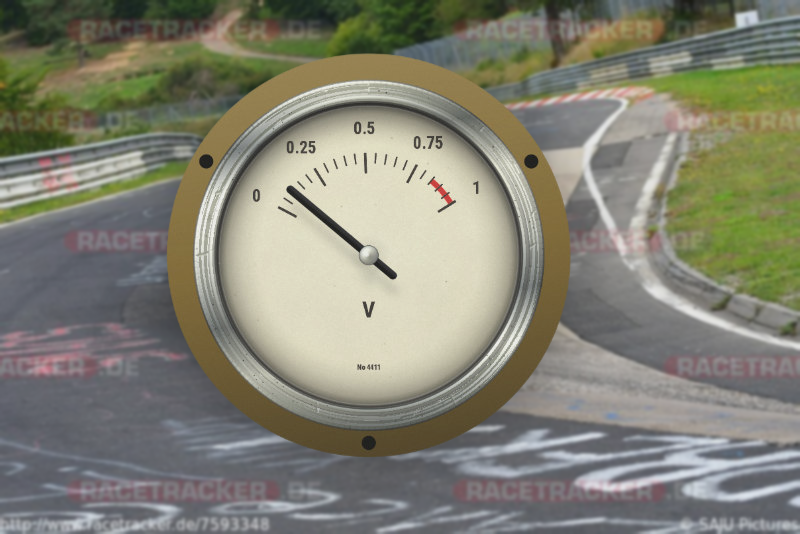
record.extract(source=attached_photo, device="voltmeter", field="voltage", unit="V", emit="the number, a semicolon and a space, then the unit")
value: 0.1; V
